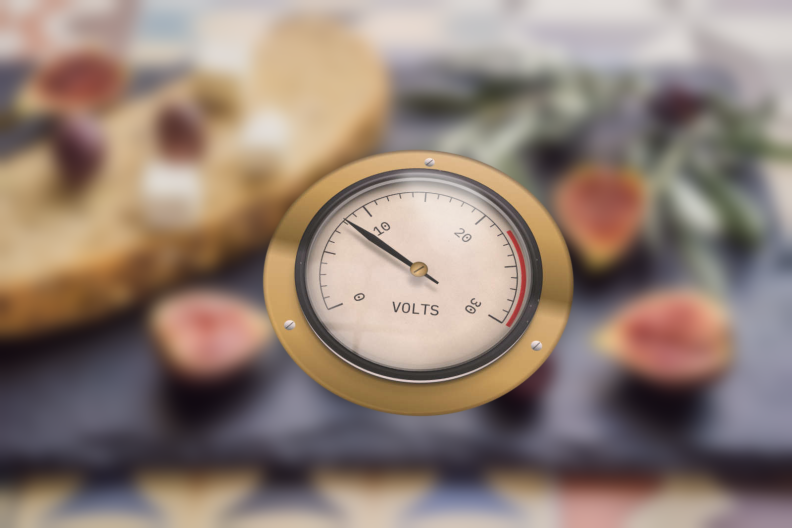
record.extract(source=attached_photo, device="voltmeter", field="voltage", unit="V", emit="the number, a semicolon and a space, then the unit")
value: 8; V
